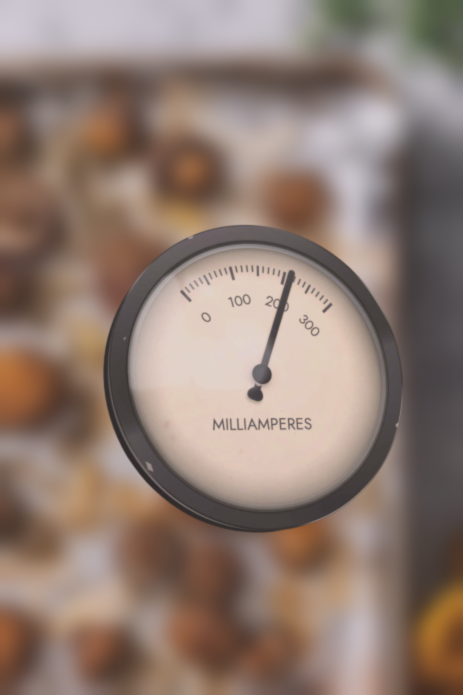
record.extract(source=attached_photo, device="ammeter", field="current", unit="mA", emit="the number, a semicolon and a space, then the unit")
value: 210; mA
